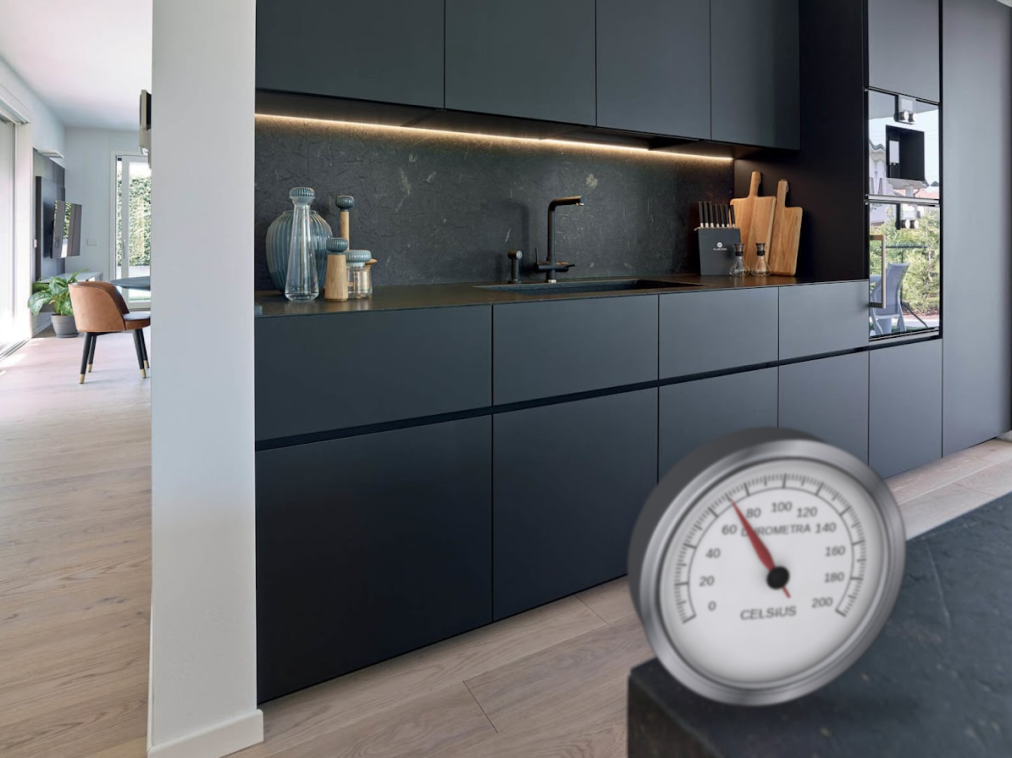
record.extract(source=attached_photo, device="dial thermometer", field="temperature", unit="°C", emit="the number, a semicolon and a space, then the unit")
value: 70; °C
